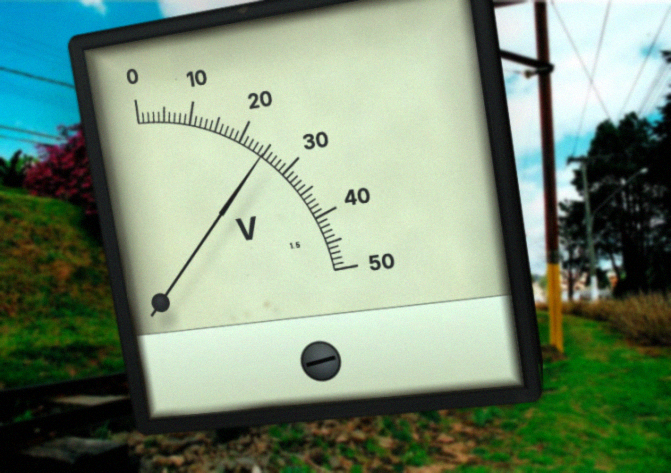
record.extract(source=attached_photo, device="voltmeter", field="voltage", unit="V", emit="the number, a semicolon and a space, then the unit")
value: 25; V
